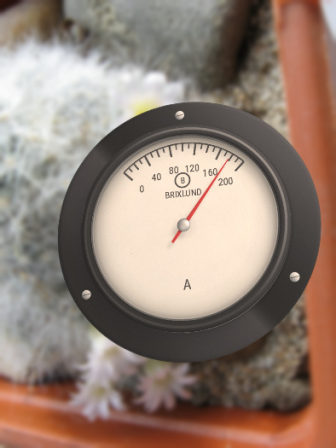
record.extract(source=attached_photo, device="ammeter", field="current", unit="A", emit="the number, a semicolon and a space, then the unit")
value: 180; A
